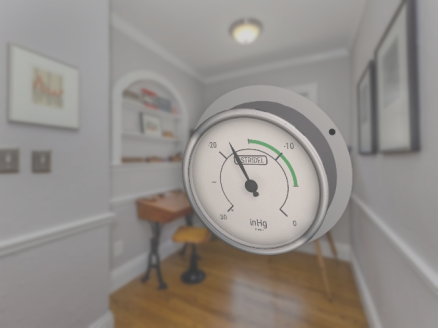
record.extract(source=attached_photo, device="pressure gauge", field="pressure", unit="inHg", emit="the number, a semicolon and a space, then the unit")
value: -17.5; inHg
